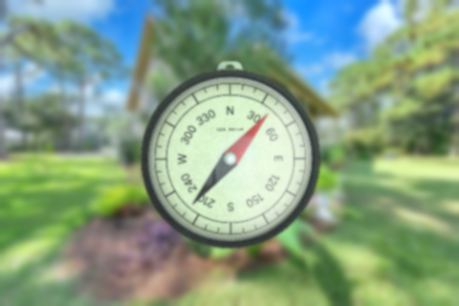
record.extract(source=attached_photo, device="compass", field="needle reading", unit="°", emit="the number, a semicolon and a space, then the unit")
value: 40; °
